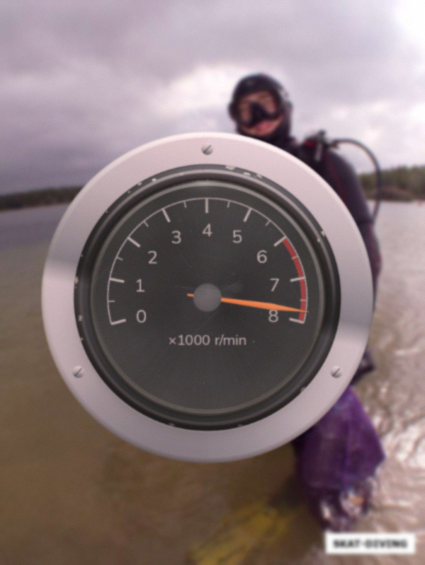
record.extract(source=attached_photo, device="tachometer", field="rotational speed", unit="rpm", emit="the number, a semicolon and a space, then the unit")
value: 7750; rpm
